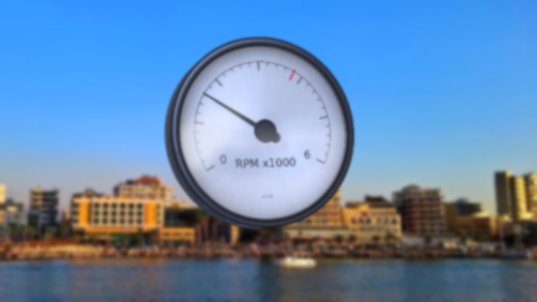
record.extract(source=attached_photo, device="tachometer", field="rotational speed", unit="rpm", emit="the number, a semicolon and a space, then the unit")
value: 1600; rpm
